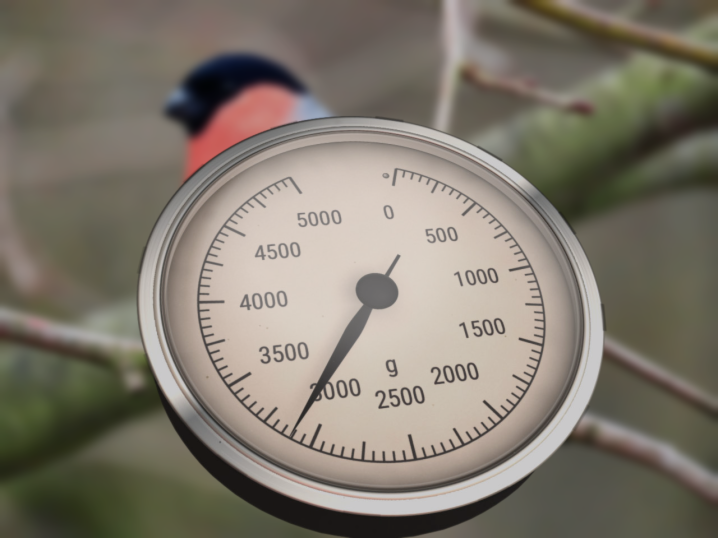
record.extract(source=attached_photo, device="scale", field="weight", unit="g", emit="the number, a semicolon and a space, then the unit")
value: 3100; g
